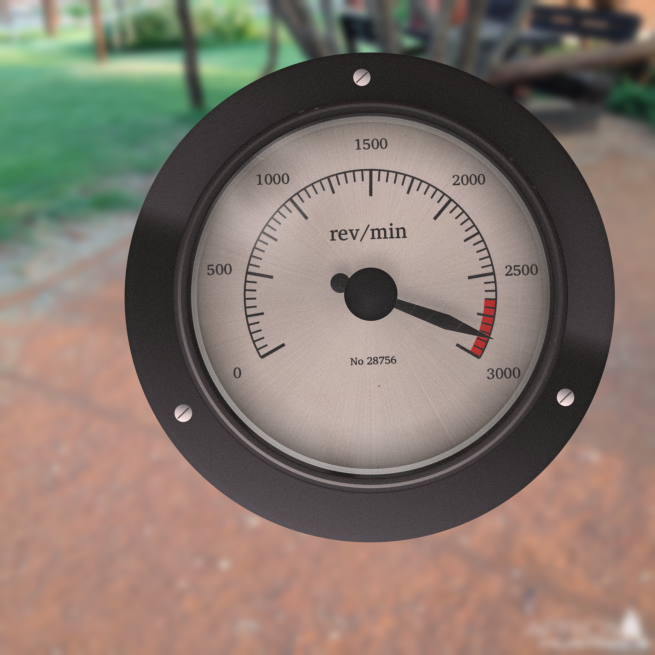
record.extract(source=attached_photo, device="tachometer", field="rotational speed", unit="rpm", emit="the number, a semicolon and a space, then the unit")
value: 2875; rpm
